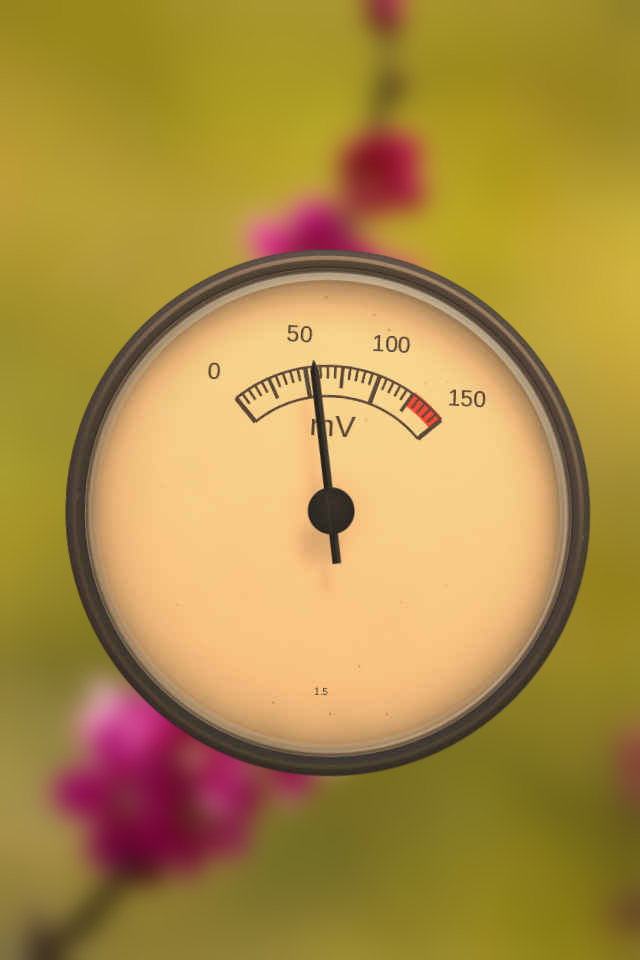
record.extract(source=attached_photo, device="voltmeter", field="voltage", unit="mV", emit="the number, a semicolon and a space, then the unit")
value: 55; mV
